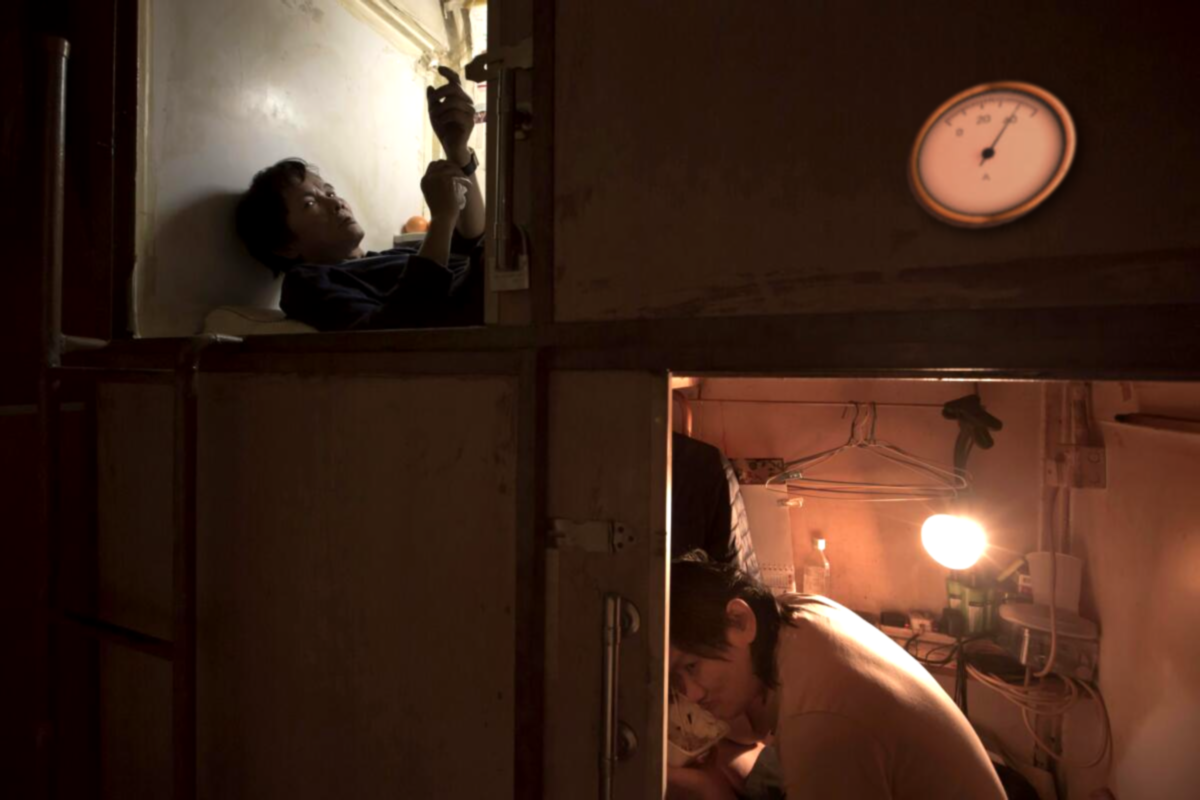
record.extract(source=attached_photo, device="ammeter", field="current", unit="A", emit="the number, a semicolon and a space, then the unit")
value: 40; A
